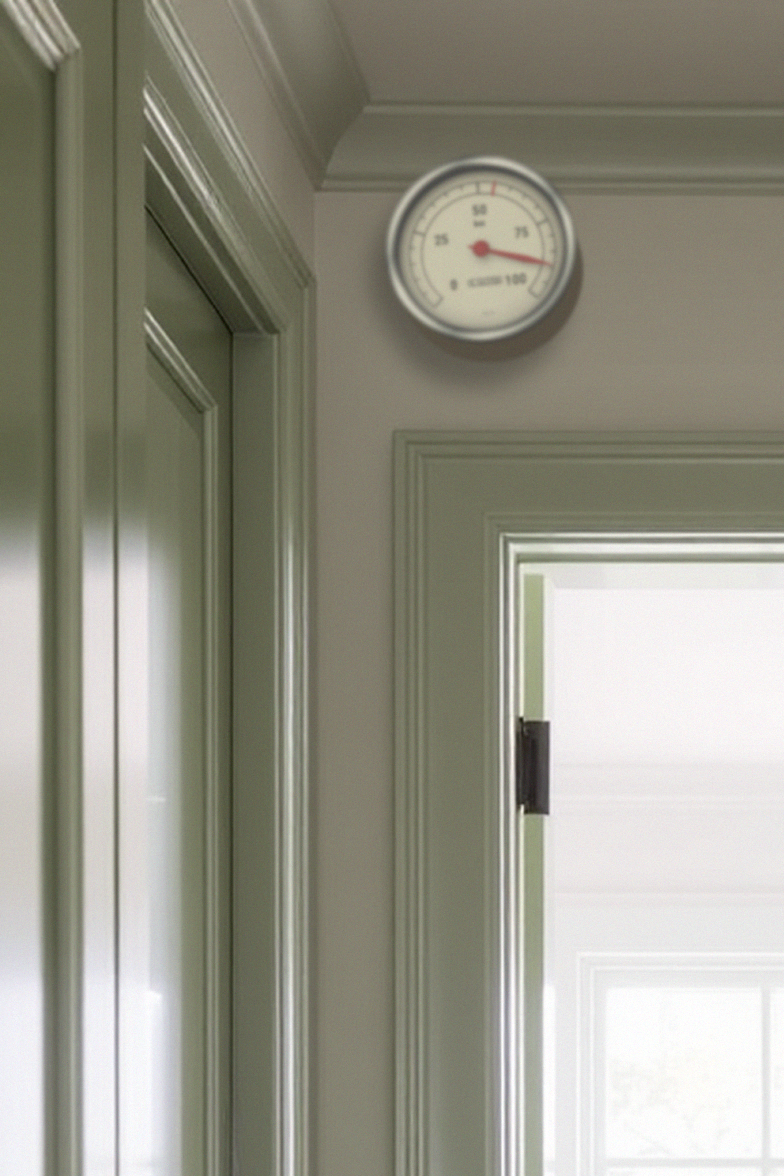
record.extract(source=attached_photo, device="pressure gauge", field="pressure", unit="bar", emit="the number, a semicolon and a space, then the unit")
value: 90; bar
